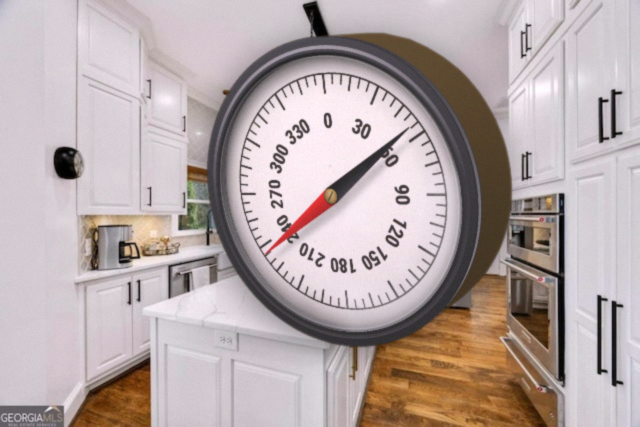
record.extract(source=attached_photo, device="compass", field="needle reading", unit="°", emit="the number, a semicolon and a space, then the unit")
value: 235; °
